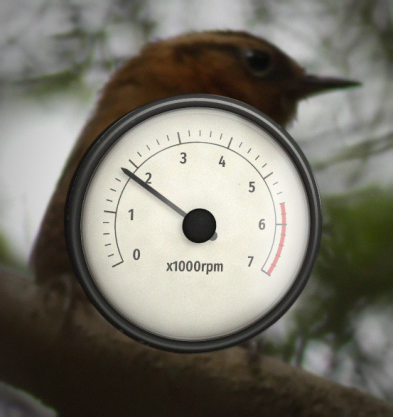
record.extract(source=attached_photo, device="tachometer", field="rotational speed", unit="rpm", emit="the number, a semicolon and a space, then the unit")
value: 1800; rpm
